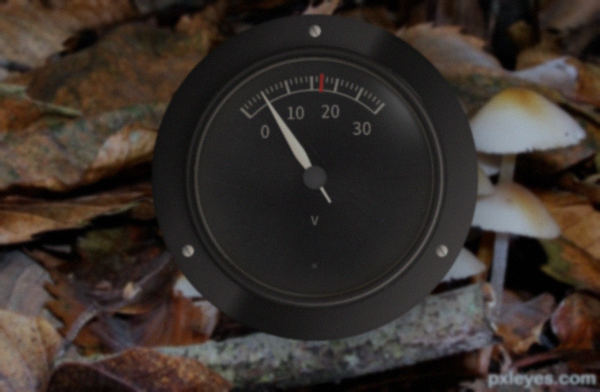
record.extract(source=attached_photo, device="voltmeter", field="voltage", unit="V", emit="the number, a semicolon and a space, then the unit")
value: 5; V
